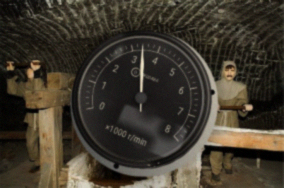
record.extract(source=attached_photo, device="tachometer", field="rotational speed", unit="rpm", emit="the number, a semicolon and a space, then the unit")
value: 3400; rpm
